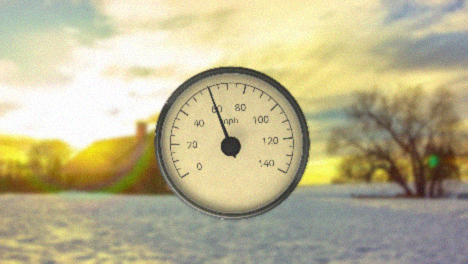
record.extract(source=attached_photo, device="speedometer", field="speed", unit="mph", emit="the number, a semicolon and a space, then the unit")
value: 60; mph
